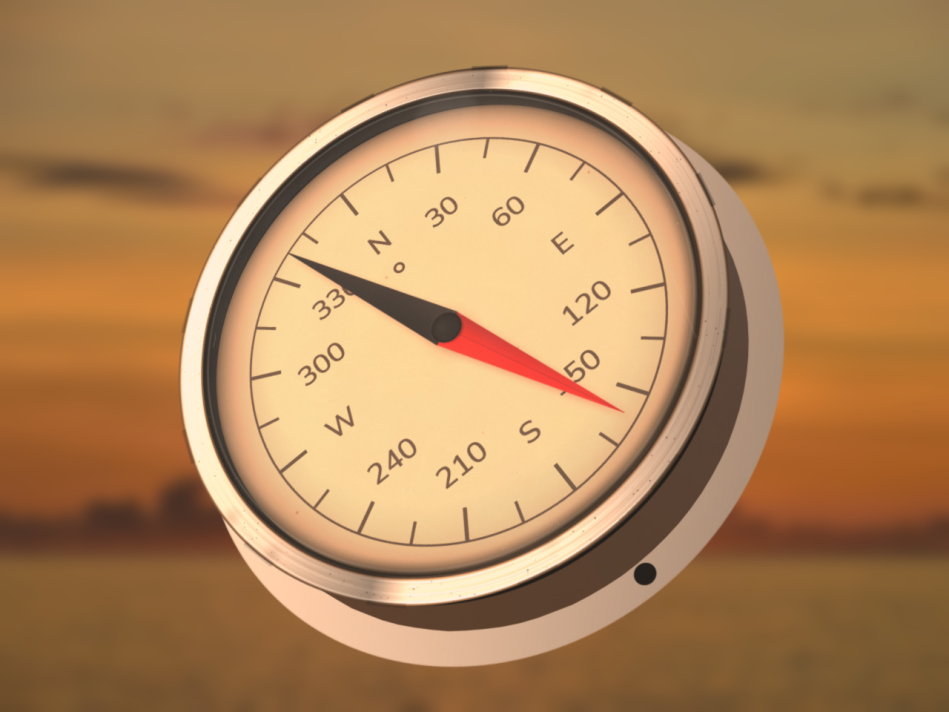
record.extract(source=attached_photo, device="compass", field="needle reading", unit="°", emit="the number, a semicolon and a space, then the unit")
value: 157.5; °
